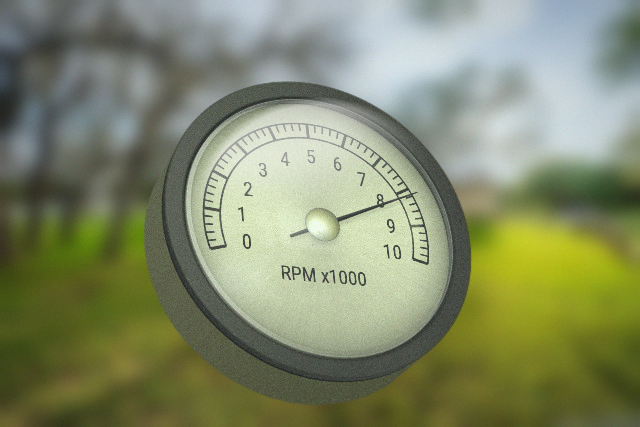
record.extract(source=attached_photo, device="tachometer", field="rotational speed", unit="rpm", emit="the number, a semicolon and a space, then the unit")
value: 8200; rpm
